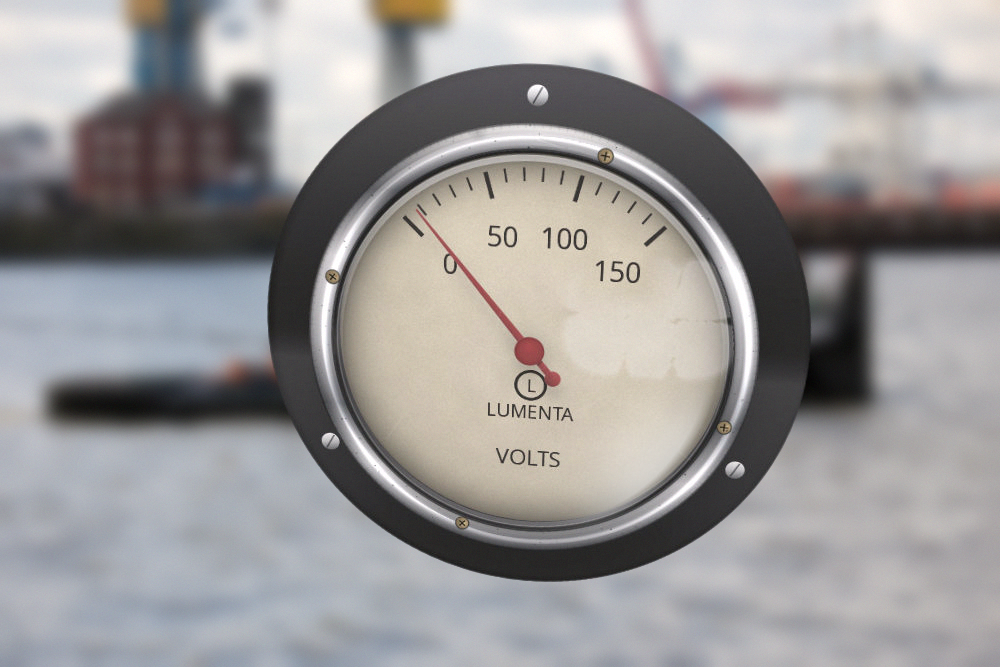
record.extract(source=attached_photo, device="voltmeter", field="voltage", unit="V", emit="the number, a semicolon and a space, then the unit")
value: 10; V
